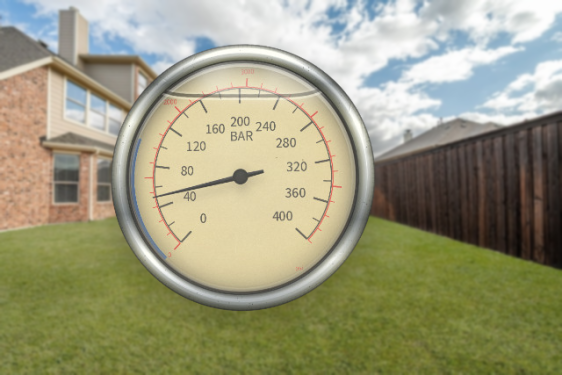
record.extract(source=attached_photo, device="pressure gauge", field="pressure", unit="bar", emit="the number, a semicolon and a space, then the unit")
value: 50; bar
